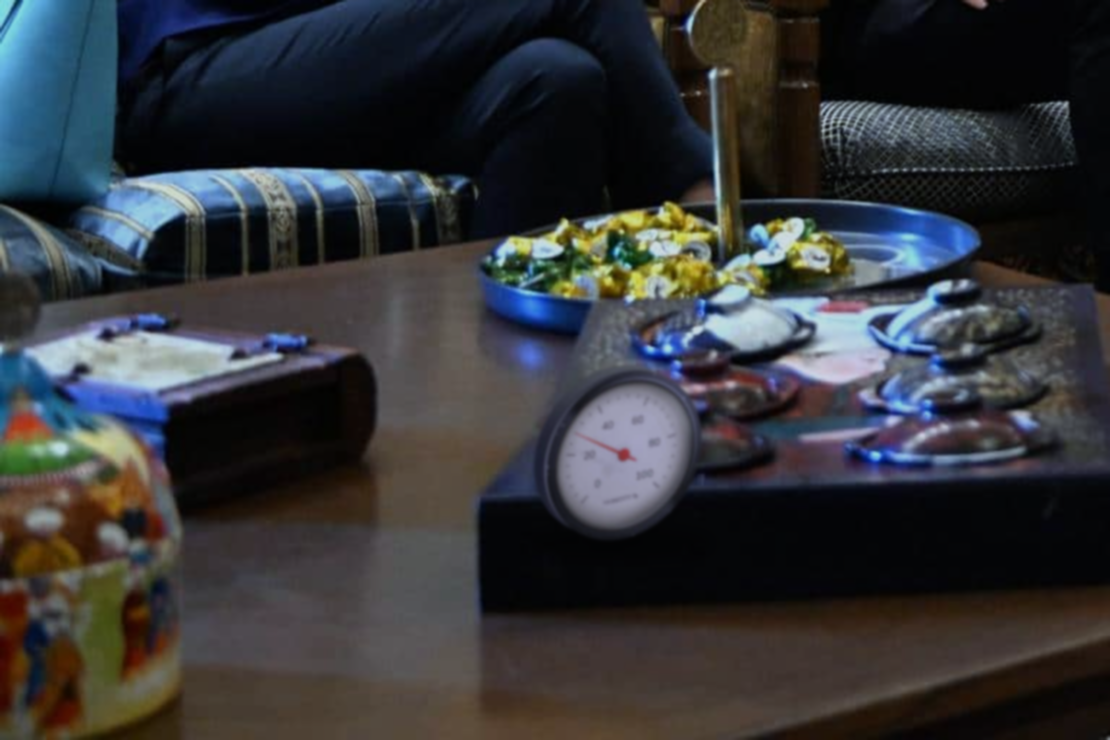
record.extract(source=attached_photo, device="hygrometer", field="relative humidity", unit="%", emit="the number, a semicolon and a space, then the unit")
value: 28; %
